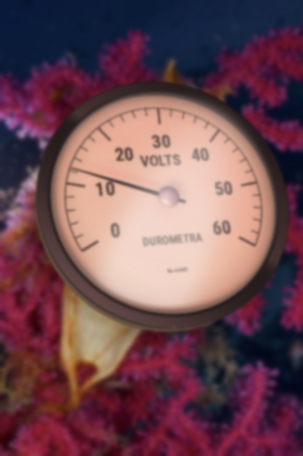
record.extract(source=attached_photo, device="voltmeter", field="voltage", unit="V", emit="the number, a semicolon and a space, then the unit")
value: 12; V
